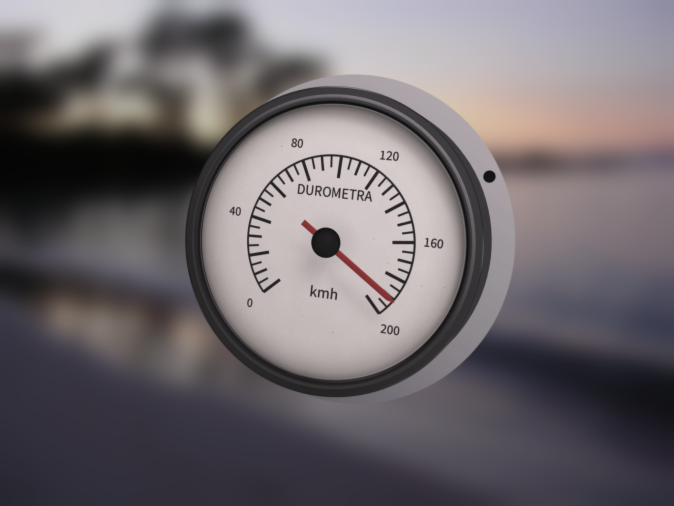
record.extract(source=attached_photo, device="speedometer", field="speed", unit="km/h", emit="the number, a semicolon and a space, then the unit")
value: 190; km/h
